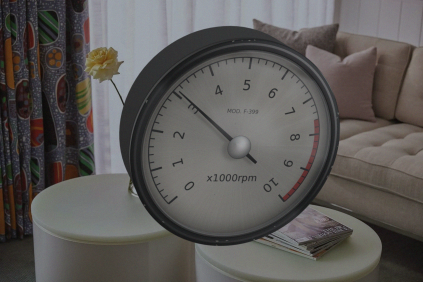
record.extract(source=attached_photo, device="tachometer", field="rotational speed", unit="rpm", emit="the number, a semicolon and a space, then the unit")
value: 3100; rpm
